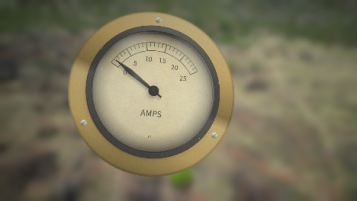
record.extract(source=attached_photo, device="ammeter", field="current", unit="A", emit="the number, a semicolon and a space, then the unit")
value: 1; A
